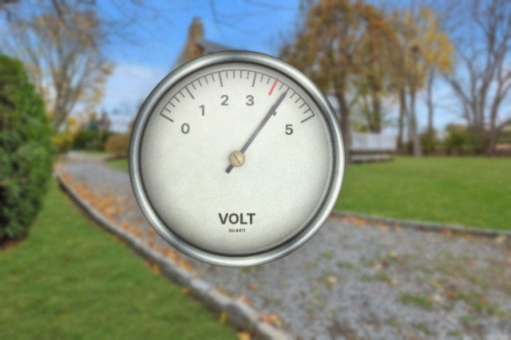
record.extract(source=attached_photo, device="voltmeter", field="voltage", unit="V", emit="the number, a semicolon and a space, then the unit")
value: 4; V
